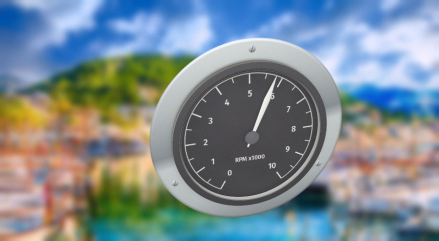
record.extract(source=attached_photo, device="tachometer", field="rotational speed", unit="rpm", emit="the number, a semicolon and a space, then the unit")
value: 5750; rpm
